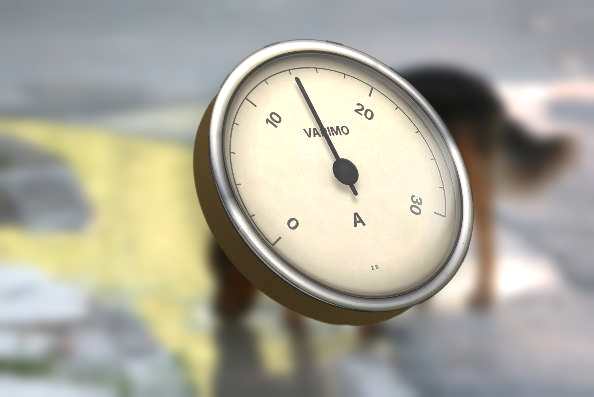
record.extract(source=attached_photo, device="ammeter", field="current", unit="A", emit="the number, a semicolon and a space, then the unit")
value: 14; A
